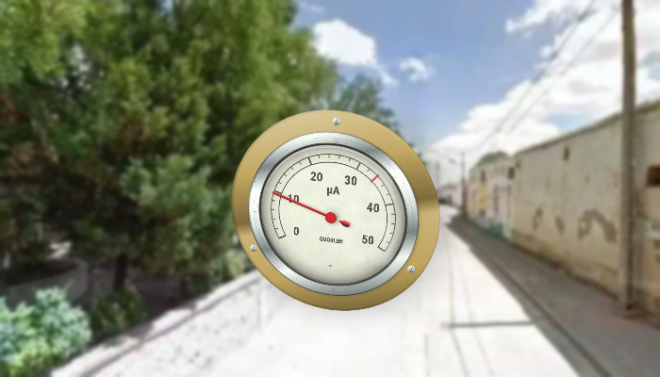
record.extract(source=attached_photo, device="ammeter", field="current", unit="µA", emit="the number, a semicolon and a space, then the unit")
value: 10; µA
